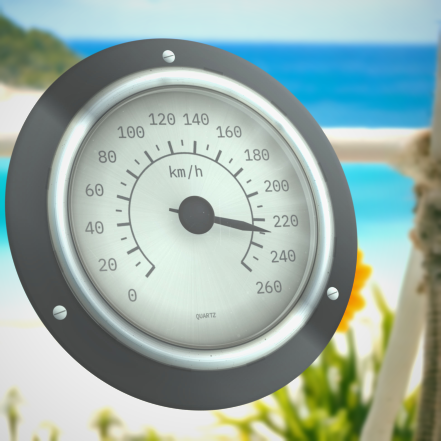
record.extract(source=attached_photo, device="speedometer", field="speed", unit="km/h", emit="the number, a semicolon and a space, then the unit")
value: 230; km/h
